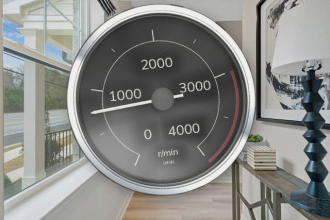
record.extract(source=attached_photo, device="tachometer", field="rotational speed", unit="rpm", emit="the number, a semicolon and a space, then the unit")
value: 750; rpm
